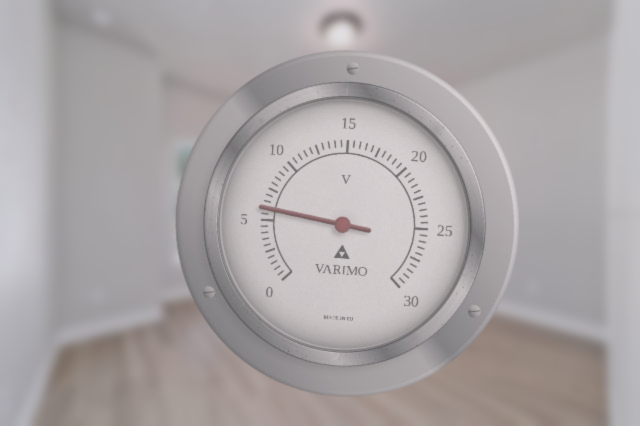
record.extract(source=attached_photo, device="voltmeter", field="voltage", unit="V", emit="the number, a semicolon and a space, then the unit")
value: 6; V
